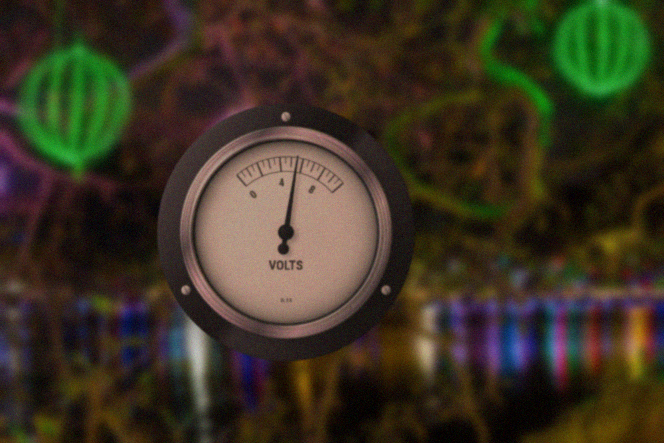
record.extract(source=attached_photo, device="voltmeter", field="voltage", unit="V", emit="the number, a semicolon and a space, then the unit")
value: 5.5; V
